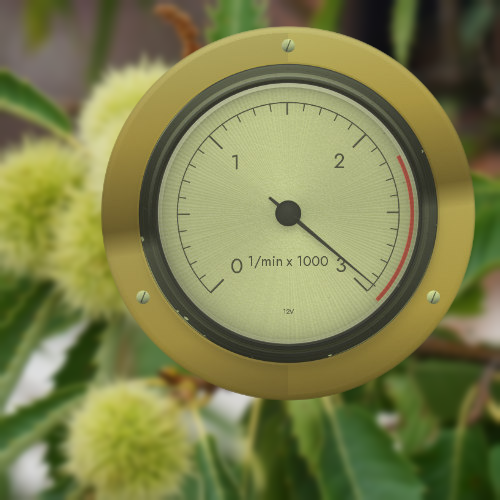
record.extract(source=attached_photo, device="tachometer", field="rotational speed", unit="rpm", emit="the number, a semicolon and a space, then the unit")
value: 2950; rpm
